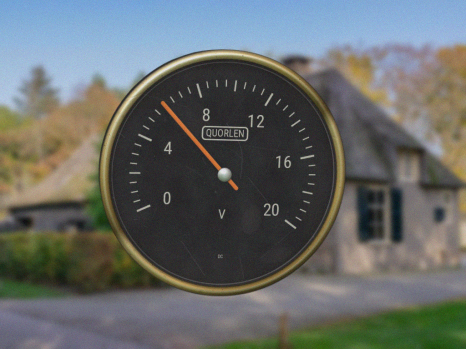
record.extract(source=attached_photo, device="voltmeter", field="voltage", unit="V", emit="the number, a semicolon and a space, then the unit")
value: 6; V
